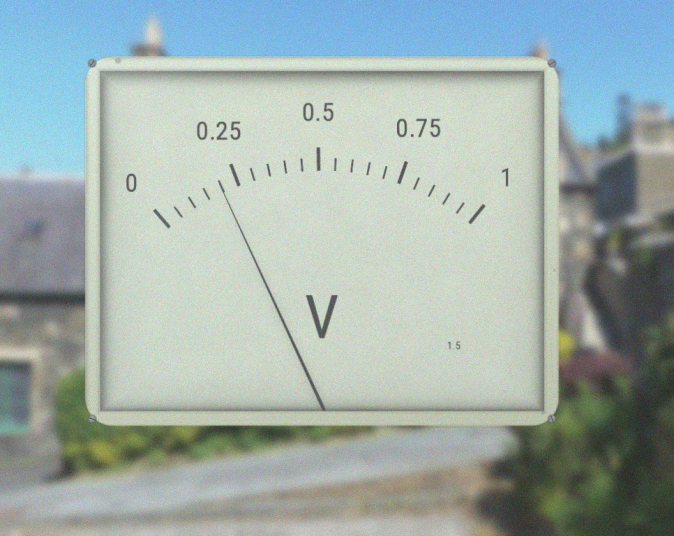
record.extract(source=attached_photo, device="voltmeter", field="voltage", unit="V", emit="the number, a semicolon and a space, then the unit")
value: 0.2; V
